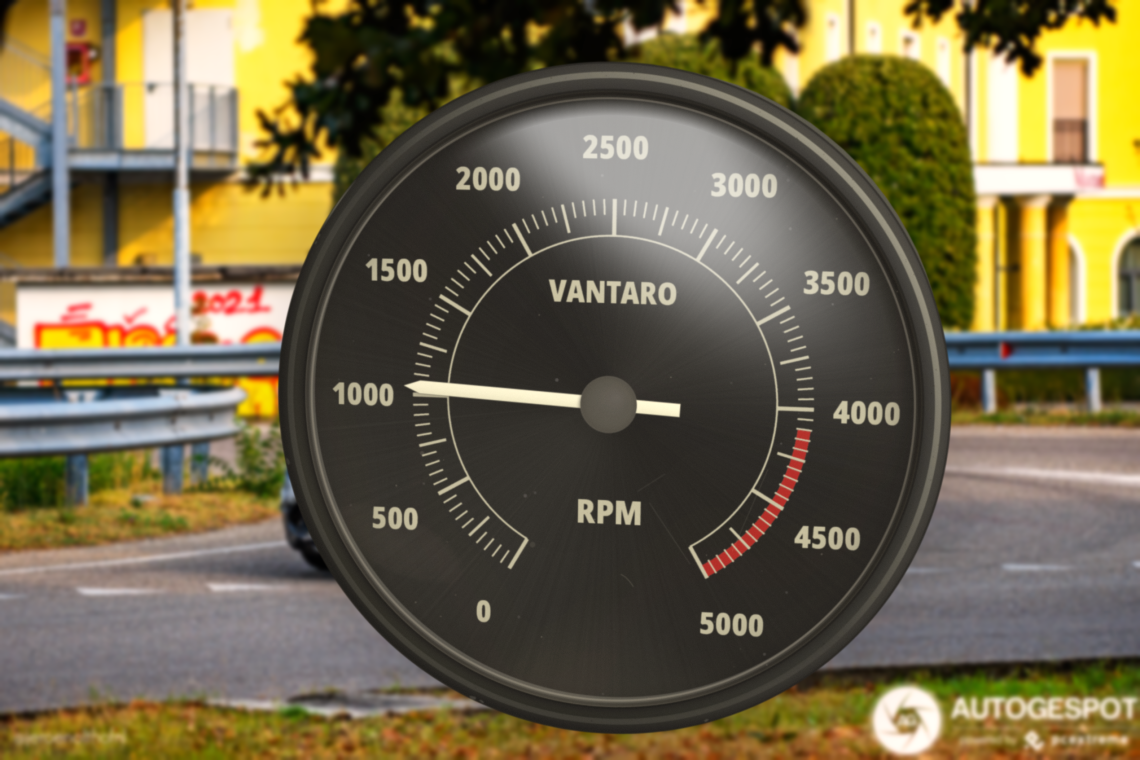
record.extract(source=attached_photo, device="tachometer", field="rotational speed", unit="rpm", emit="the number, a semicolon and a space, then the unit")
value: 1050; rpm
